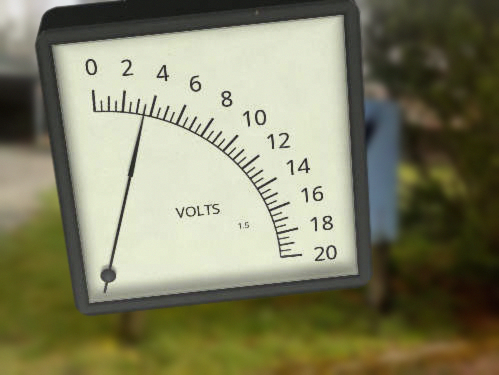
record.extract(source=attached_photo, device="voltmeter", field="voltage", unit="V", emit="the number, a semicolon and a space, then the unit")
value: 3.5; V
